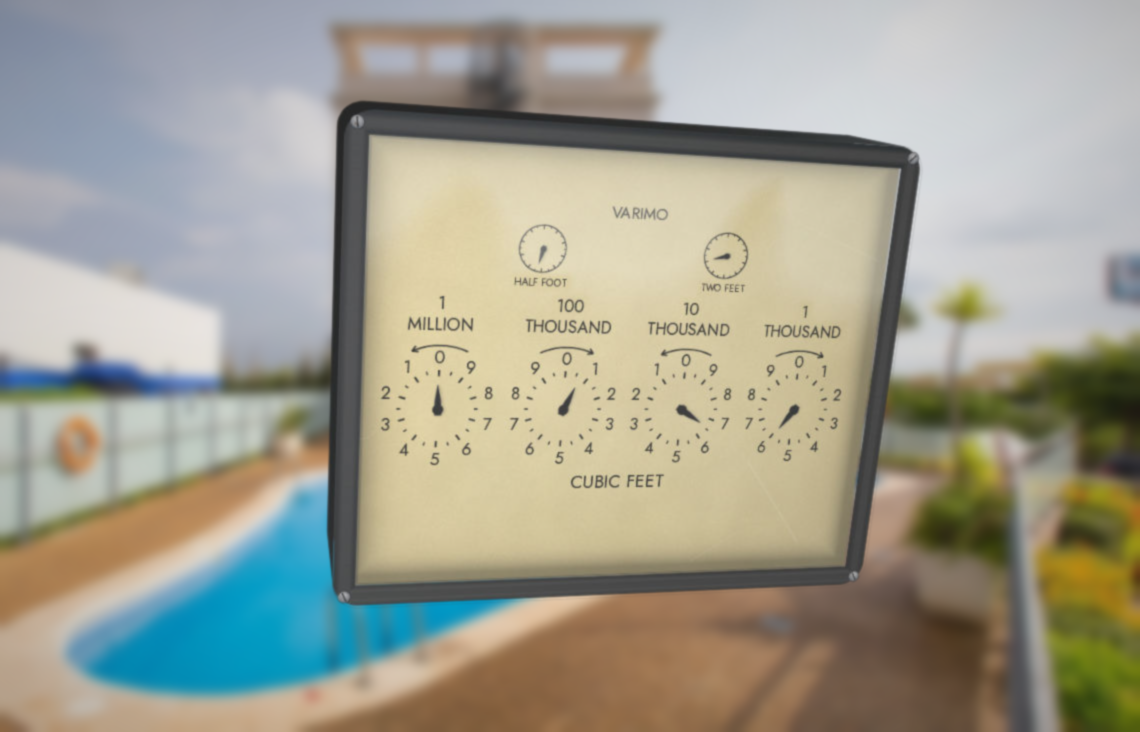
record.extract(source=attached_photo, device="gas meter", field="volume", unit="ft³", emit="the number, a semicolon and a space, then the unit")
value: 6600; ft³
